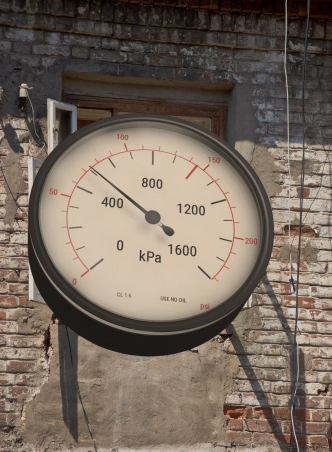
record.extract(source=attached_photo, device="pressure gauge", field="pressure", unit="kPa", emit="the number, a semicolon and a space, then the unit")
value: 500; kPa
